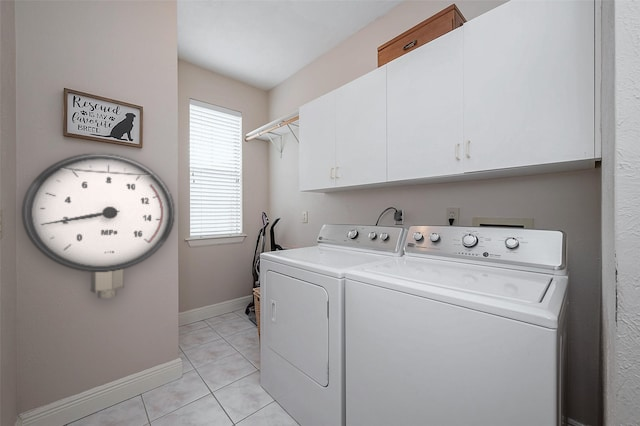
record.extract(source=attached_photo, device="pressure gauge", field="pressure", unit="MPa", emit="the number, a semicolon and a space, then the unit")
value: 2; MPa
